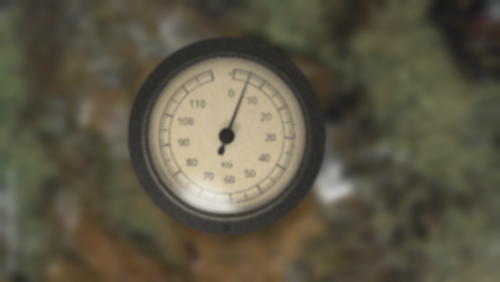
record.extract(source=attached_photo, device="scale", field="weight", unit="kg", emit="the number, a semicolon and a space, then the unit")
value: 5; kg
